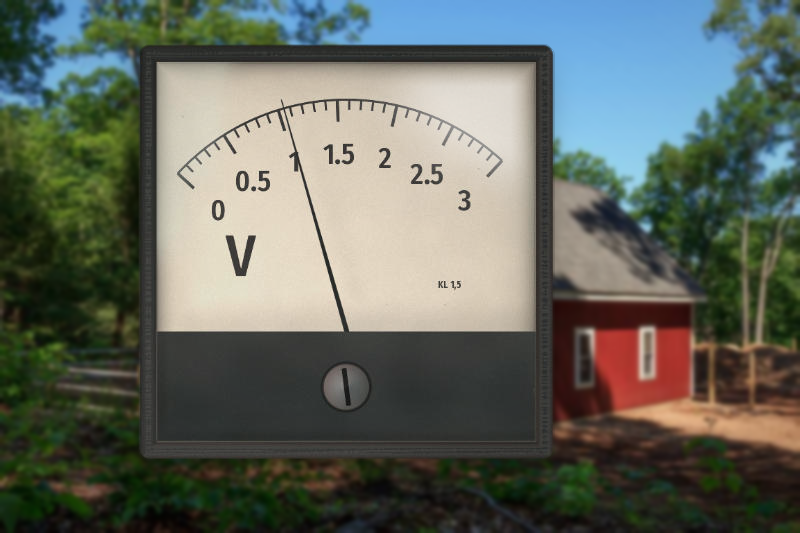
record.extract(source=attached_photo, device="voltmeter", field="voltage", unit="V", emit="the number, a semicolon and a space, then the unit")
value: 1.05; V
